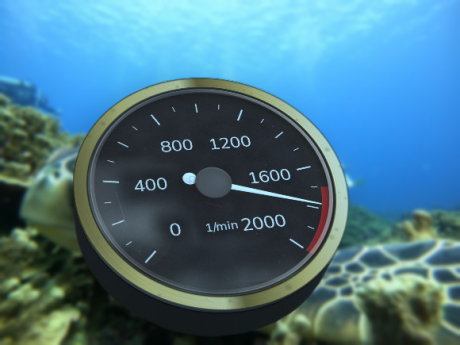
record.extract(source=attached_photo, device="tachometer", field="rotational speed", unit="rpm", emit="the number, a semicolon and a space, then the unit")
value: 1800; rpm
